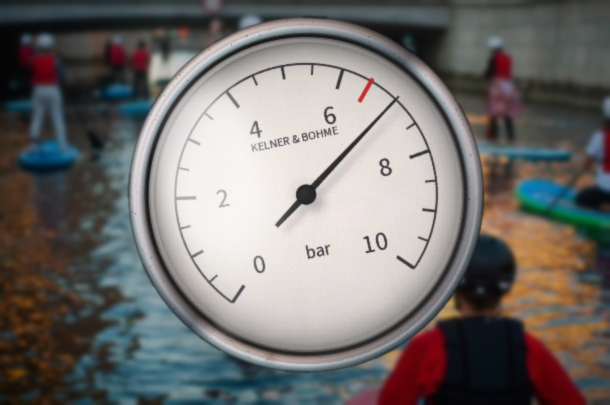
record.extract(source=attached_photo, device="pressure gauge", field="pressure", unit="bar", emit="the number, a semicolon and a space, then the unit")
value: 7; bar
